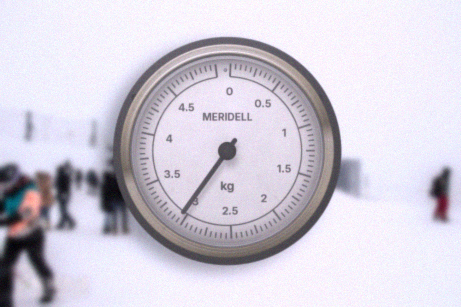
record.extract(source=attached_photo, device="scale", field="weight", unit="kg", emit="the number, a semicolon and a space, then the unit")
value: 3.05; kg
